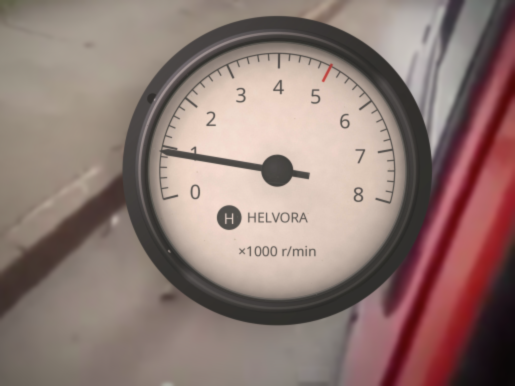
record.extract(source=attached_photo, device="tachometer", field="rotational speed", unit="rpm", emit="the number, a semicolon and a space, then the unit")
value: 900; rpm
